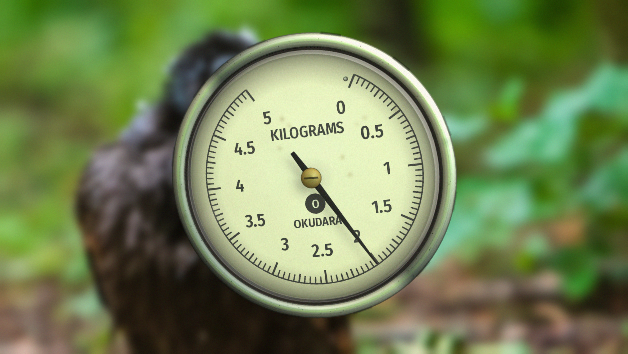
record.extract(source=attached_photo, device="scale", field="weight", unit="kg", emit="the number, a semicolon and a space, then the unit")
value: 2; kg
